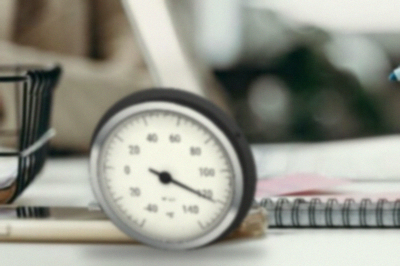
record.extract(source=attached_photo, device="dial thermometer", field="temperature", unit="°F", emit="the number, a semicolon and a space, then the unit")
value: 120; °F
